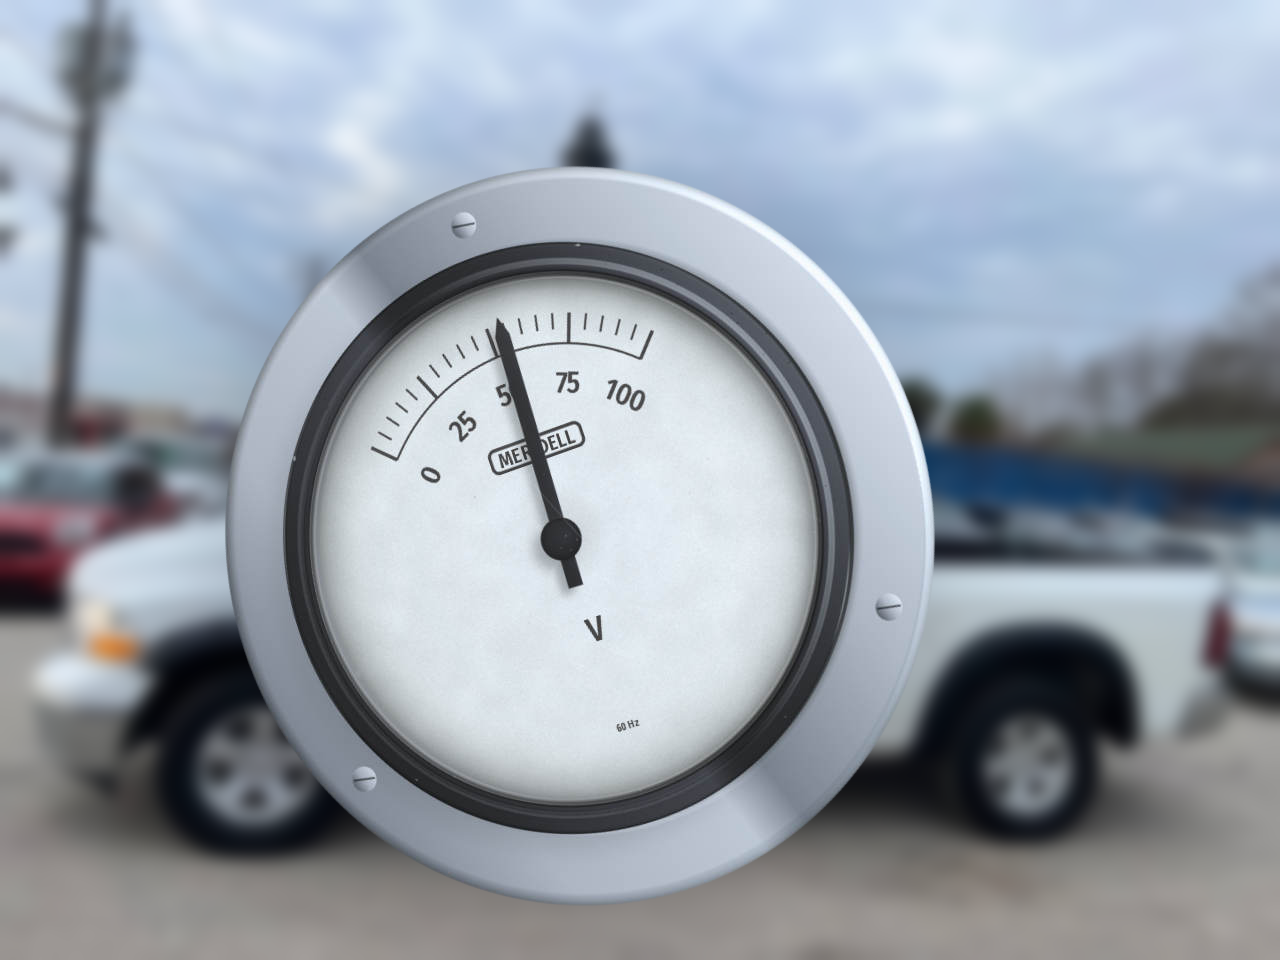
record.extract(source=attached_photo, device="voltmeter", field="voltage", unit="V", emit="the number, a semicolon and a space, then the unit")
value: 55; V
